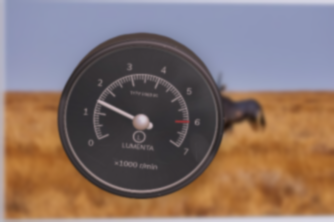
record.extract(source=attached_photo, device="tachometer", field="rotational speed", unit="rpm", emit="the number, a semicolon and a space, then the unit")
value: 1500; rpm
